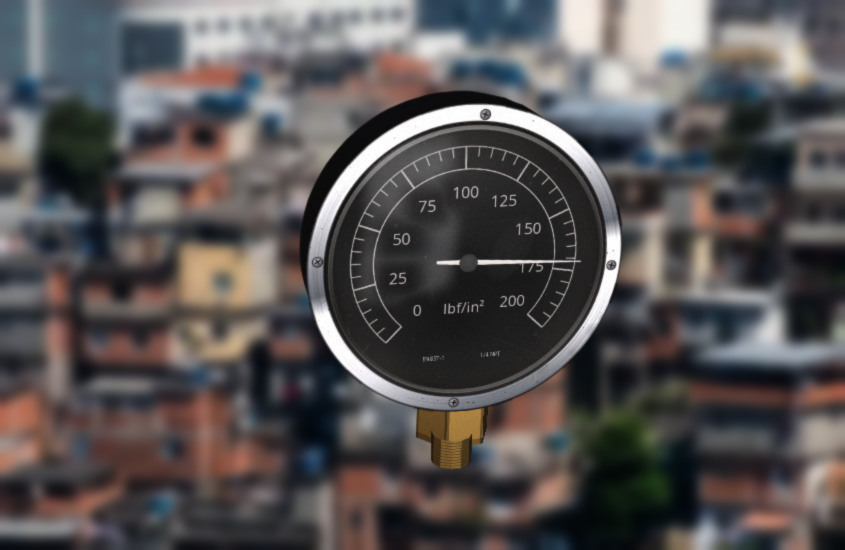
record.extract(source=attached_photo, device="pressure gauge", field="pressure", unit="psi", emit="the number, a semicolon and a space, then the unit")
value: 170; psi
